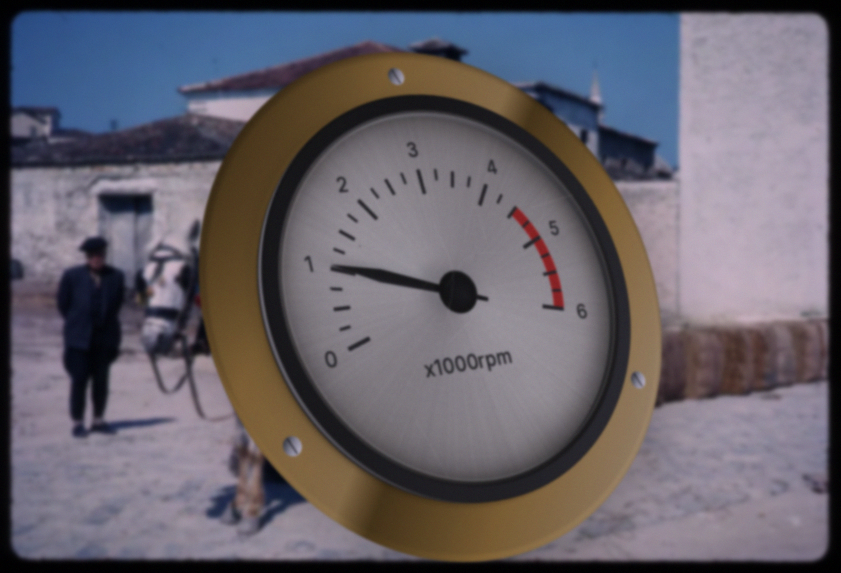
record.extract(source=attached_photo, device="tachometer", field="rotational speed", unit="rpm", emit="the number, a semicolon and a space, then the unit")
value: 1000; rpm
